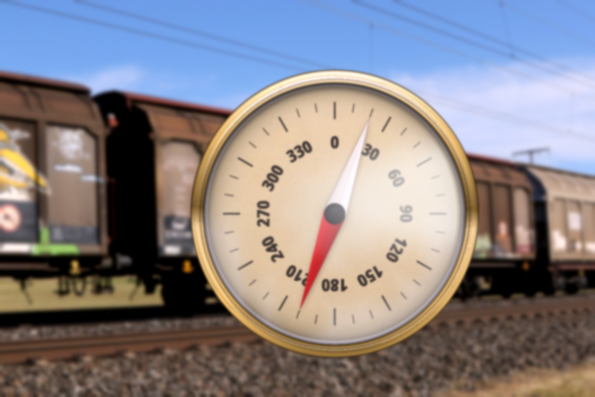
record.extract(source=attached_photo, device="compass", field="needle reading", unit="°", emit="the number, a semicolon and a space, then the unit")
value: 200; °
